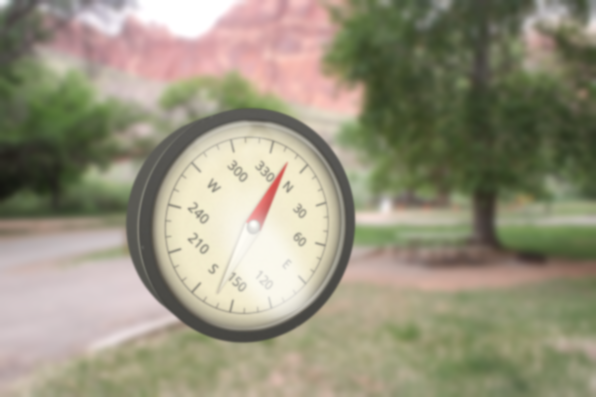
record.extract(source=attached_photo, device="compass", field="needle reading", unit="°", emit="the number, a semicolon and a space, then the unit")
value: 345; °
